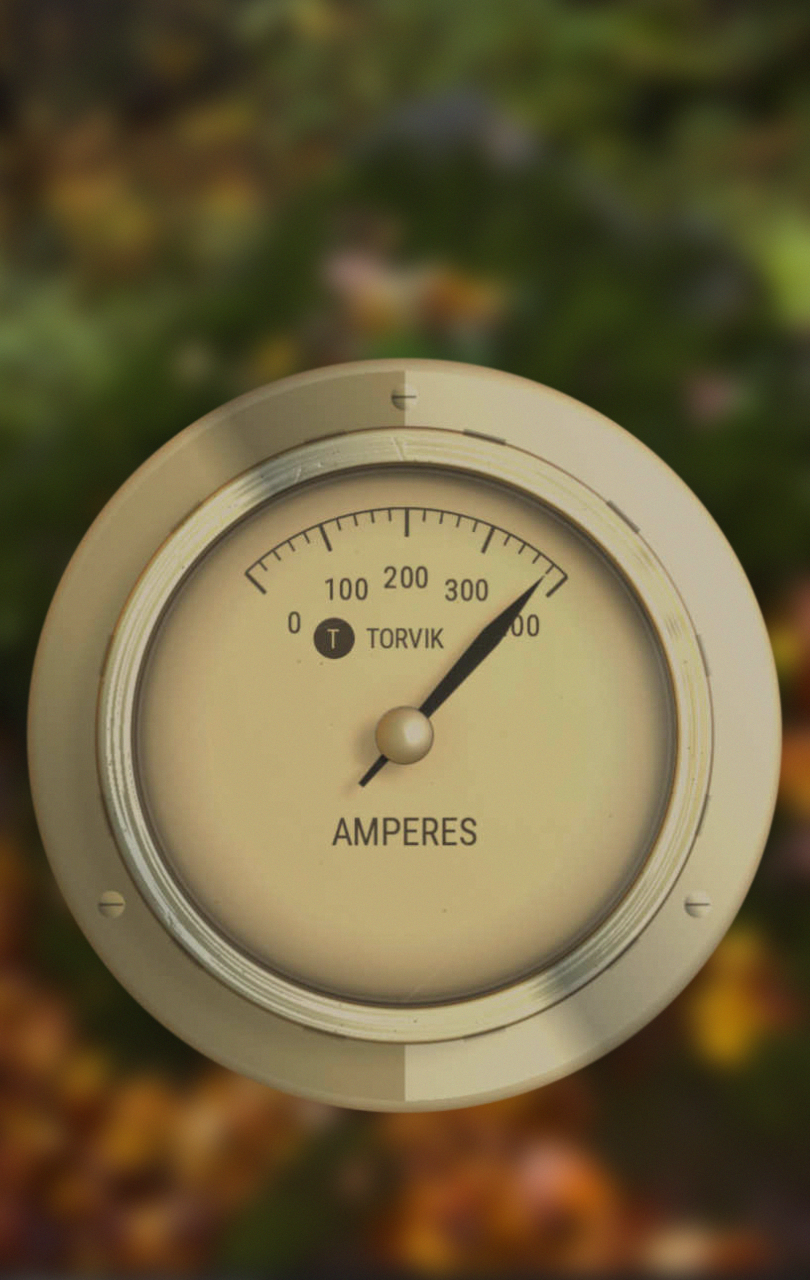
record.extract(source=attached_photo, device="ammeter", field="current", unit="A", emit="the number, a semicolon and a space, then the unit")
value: 380; A
